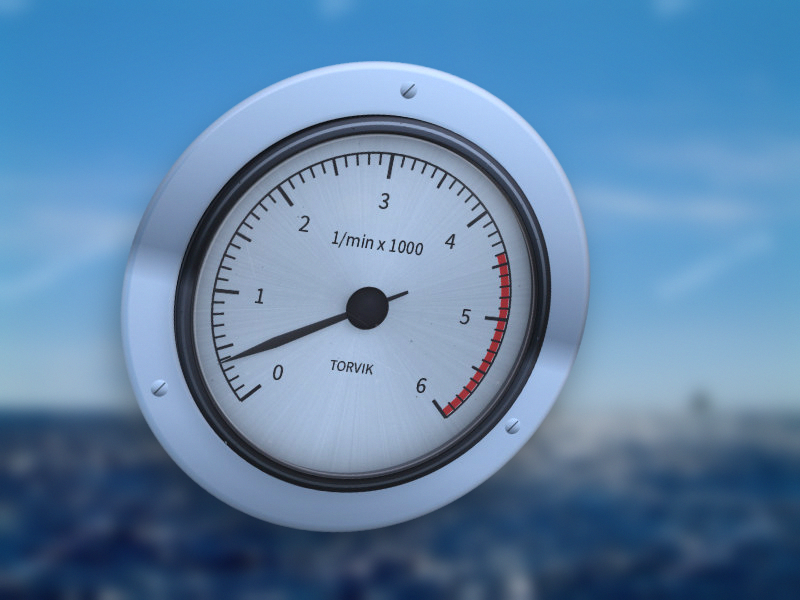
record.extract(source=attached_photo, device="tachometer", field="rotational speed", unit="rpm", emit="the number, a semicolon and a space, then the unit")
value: 400; rpm
